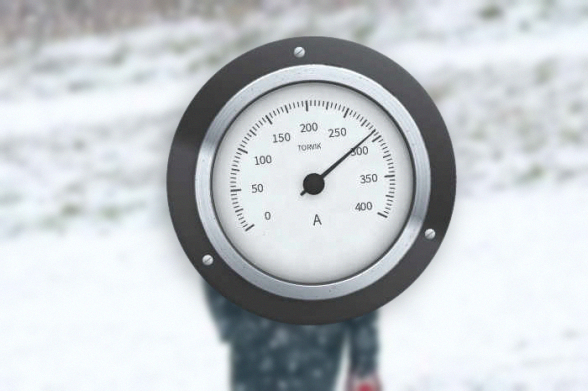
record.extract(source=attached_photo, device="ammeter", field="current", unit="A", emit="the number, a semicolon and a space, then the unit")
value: 290; A
